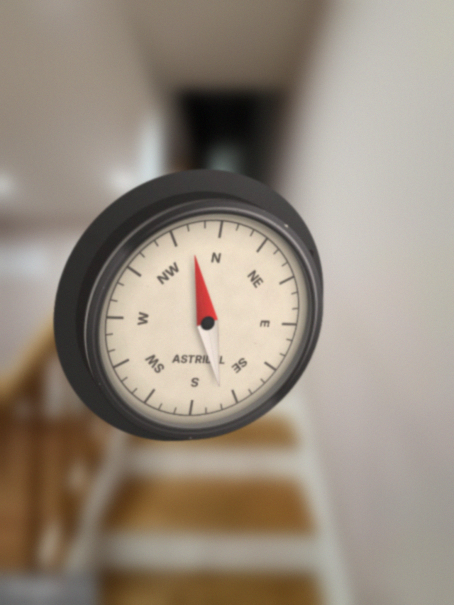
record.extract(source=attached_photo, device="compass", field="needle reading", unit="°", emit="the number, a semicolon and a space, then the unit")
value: 340; °
